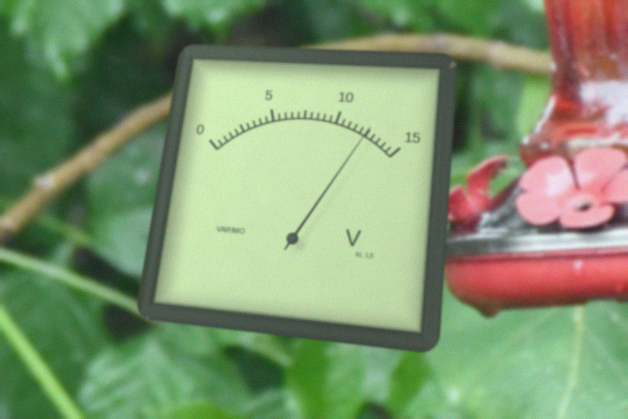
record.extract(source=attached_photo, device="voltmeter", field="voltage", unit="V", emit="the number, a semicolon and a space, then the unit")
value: 12.5; V
